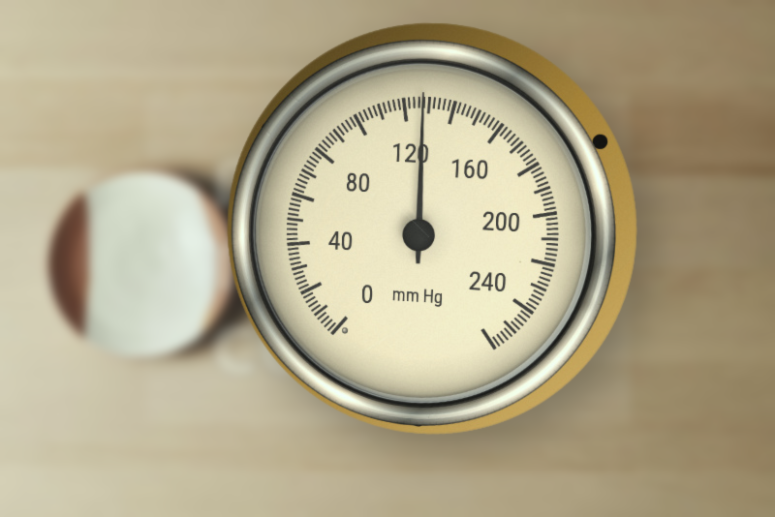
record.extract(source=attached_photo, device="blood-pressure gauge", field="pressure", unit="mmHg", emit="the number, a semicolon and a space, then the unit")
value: 128; mmHg
